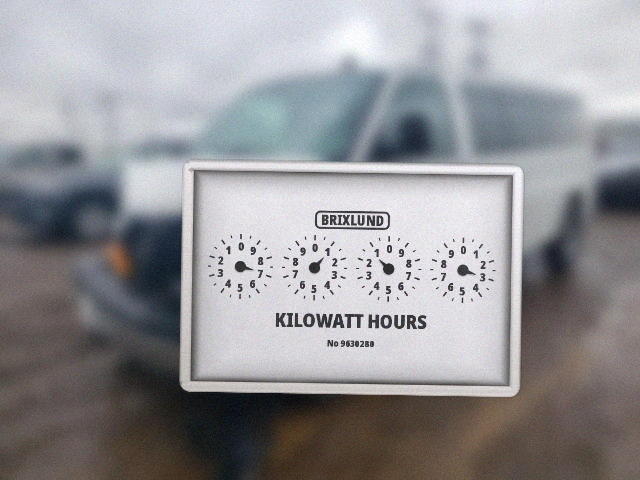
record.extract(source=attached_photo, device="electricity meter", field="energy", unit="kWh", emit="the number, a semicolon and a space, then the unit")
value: 7113; kWh
